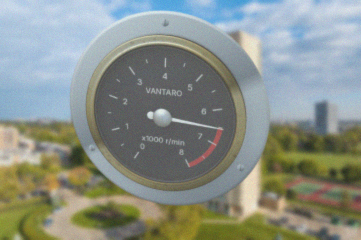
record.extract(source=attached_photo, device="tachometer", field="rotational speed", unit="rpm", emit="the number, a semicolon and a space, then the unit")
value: 6500; rpm
